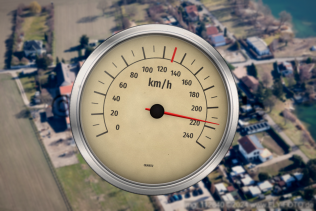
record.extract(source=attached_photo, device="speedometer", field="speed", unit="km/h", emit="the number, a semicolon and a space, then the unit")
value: 215; km/h
